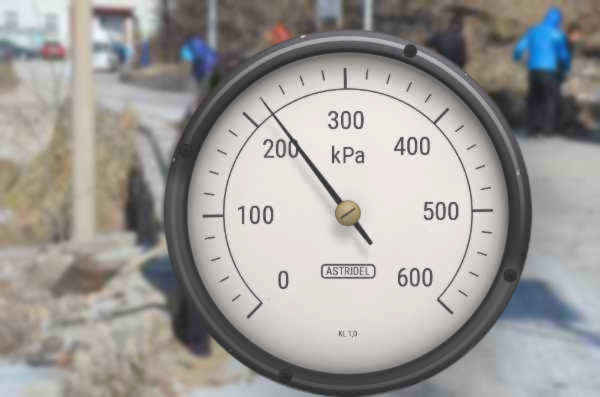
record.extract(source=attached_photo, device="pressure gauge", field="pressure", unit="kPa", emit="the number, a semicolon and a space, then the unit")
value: 220; kPa
